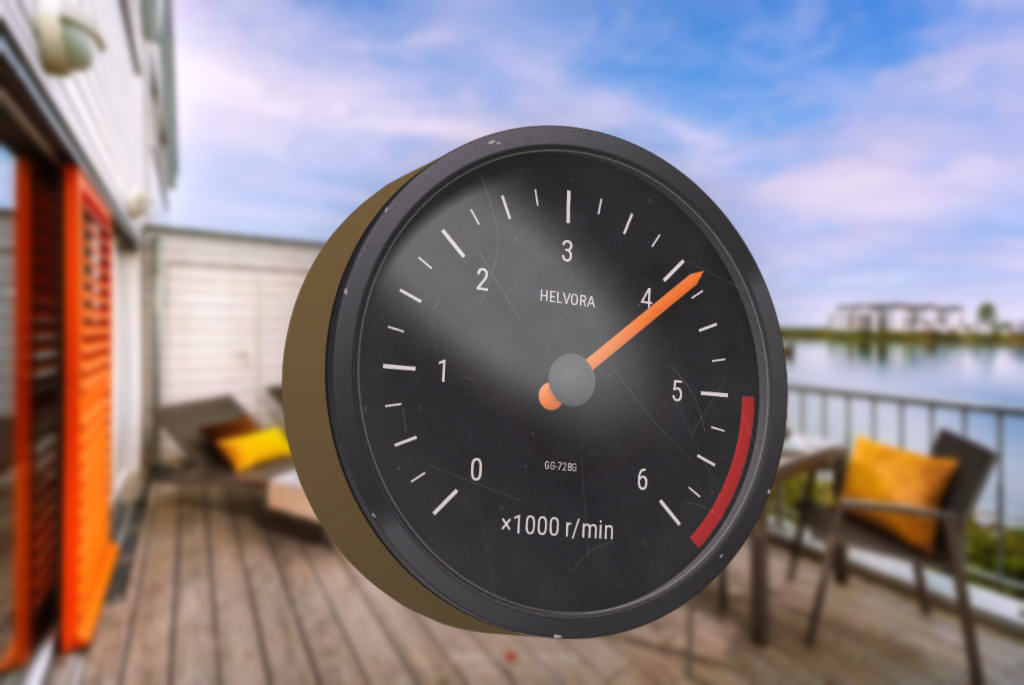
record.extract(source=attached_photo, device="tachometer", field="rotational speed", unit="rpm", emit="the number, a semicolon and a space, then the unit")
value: 4125; rpm
